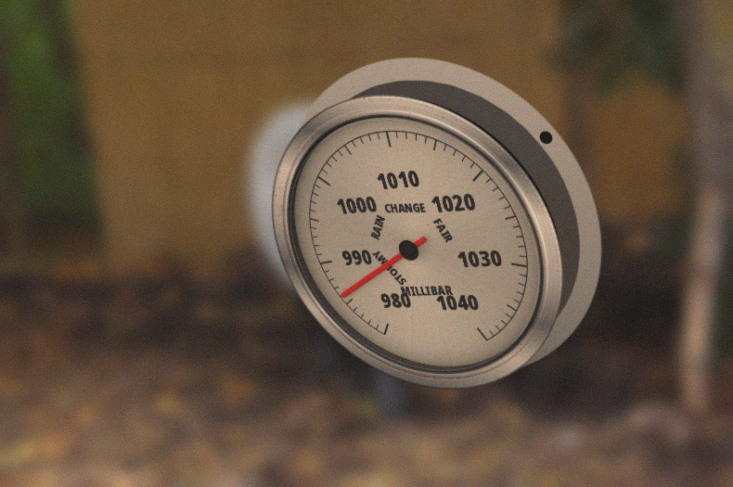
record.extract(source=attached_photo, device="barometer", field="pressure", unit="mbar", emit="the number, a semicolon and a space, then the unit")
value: 986; mbar
